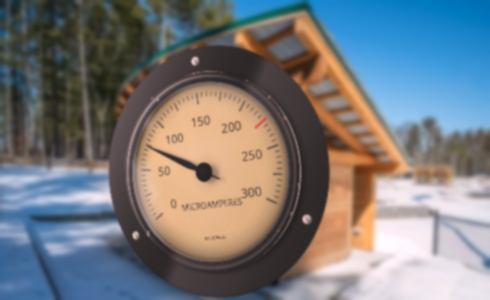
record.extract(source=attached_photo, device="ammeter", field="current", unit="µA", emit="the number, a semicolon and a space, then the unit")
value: 75; µA
